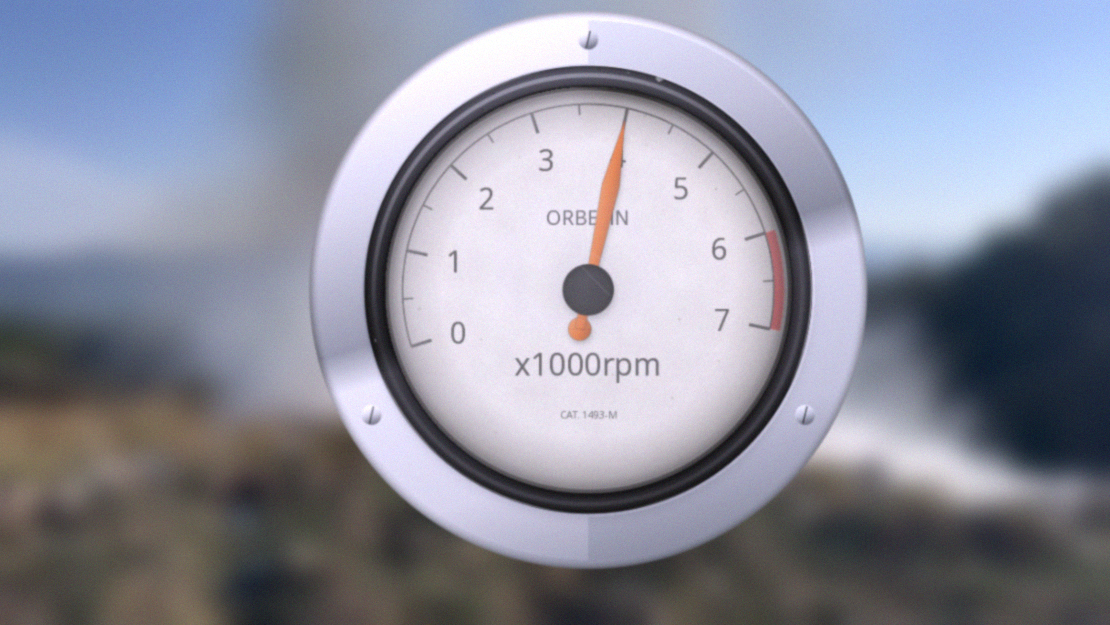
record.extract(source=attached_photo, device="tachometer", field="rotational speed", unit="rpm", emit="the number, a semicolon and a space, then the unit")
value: 4000; rpm
